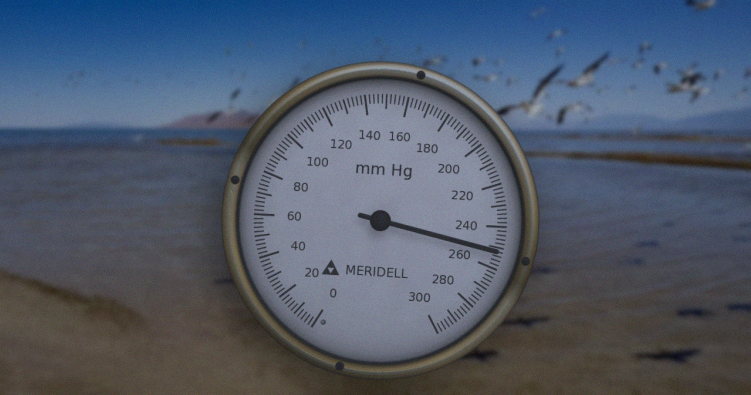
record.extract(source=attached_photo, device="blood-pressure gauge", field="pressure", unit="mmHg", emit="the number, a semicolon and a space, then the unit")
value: 252; mmHg
